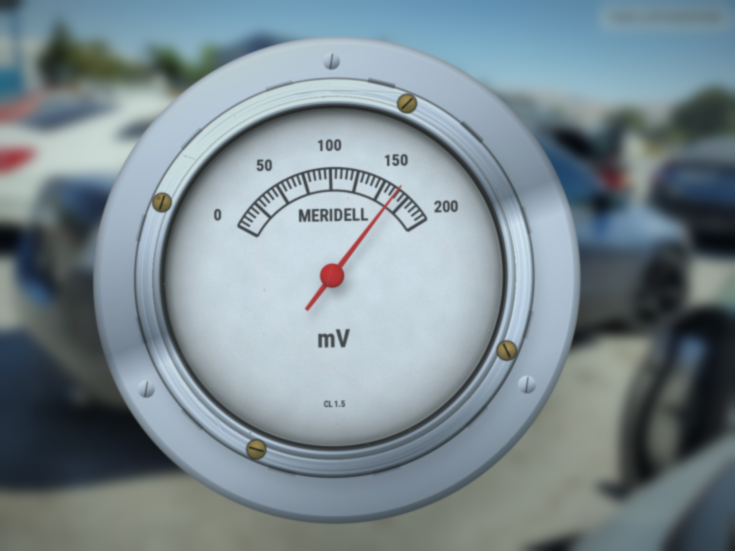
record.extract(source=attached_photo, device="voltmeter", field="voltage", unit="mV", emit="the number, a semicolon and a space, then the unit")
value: 165; mV
